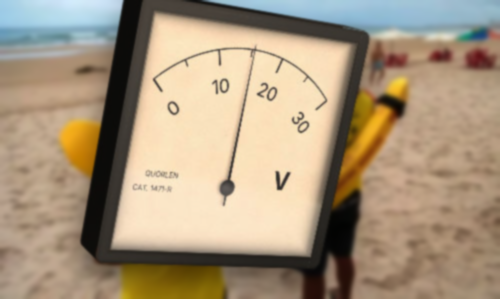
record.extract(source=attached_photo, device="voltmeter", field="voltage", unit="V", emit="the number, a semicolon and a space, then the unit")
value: 15; V
